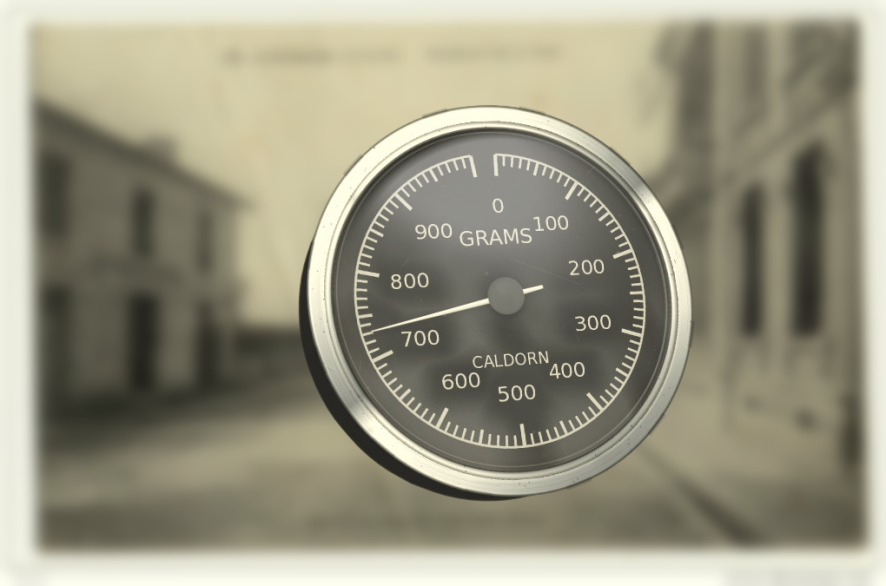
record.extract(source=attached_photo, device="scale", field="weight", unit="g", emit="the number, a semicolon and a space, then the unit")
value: 730; g
